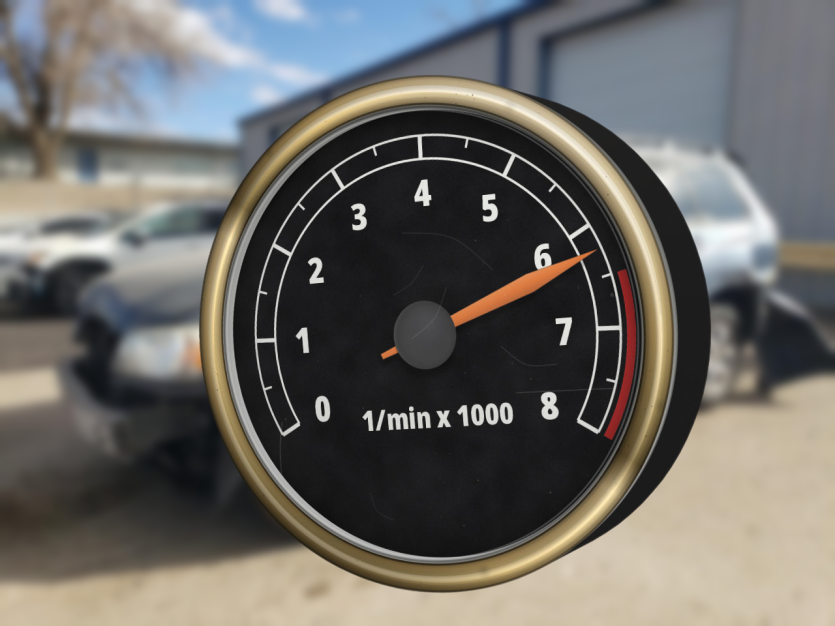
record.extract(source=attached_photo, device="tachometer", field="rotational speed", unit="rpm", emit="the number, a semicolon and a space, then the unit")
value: 6250; rpm
